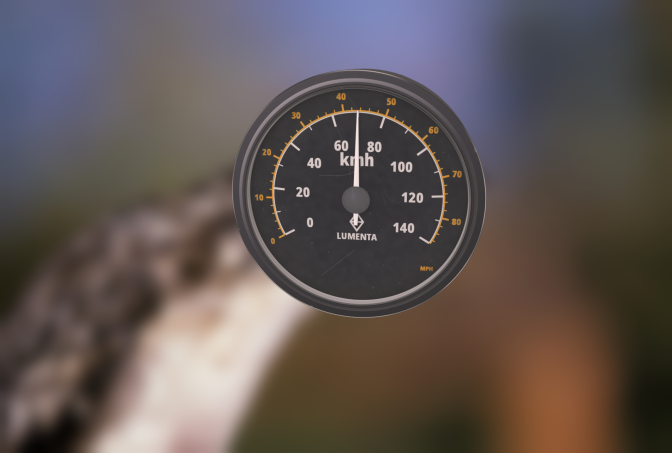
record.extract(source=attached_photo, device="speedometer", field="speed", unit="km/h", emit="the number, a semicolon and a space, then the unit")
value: 70; km/h
